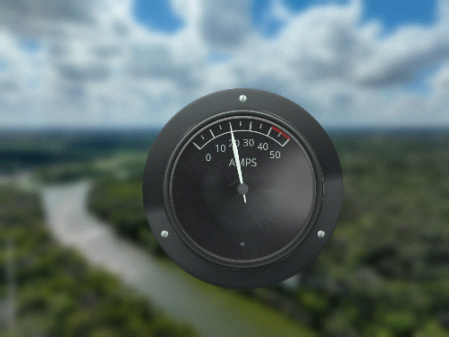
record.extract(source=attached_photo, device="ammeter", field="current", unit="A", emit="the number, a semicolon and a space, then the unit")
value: 20; A
